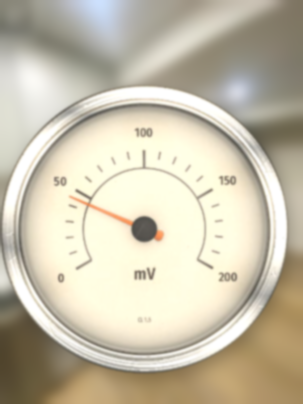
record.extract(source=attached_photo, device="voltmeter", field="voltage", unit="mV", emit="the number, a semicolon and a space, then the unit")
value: 45; mV
